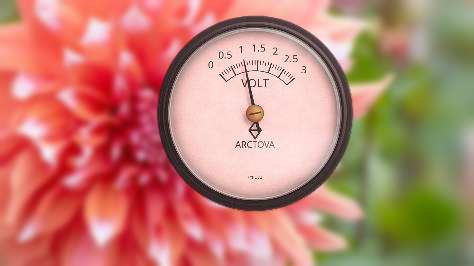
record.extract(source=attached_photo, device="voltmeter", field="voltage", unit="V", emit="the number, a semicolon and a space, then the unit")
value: 1; V
